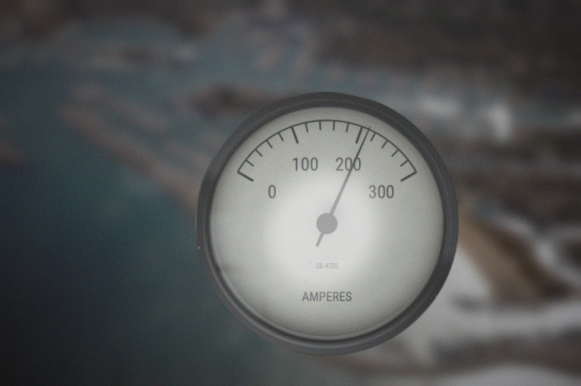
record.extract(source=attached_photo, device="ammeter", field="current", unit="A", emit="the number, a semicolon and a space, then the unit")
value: 210; A
